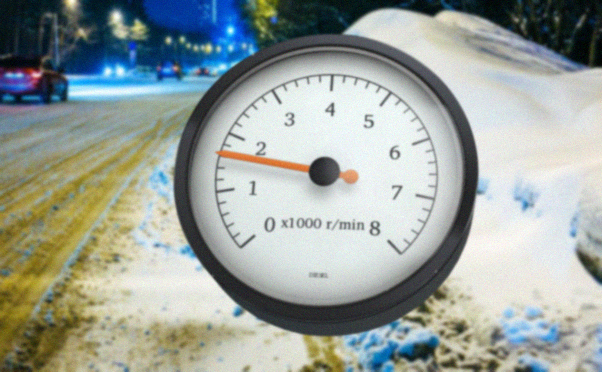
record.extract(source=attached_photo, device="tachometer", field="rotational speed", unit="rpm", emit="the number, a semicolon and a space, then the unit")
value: 1600; rpm
